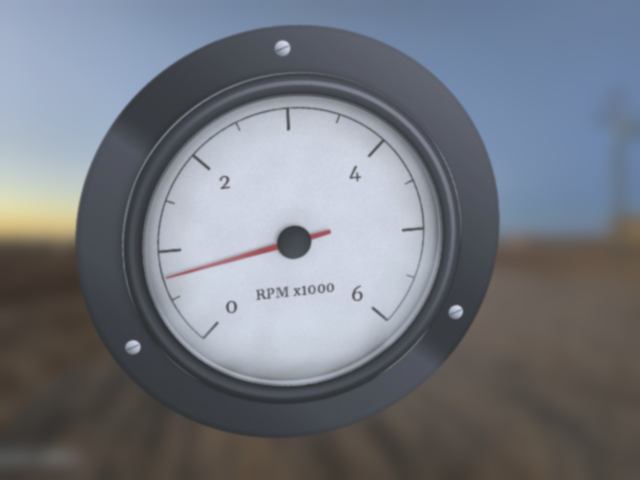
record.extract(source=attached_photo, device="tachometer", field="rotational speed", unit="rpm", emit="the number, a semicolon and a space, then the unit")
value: 750; rpm
